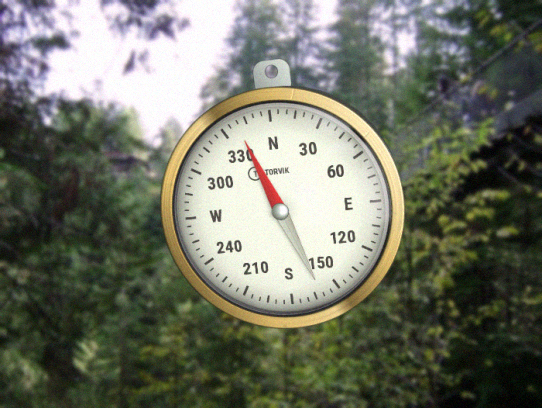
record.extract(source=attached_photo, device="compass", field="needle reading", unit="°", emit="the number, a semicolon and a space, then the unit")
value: 340; °
